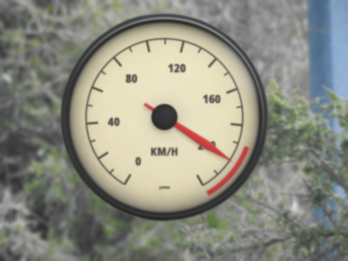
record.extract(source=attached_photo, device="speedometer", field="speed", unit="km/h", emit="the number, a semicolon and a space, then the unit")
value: 200; km/h
